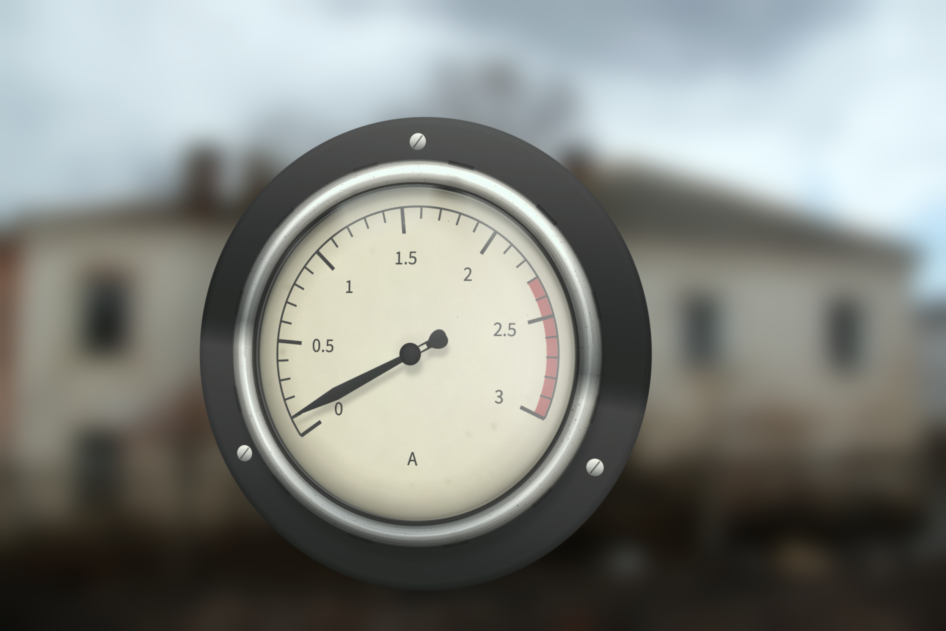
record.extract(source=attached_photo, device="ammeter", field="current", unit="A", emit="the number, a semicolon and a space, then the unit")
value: 0.1; A
